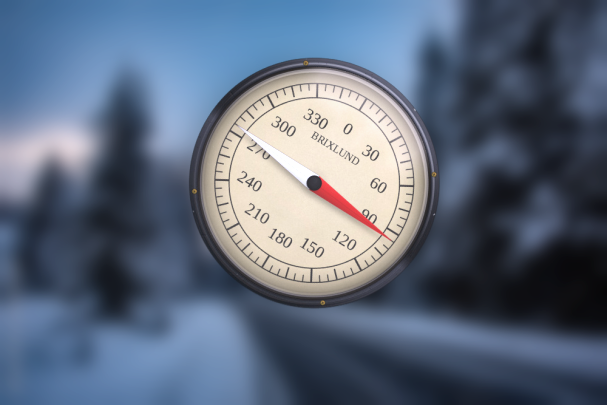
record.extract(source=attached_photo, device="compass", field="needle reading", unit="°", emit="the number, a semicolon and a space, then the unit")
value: 95; °
